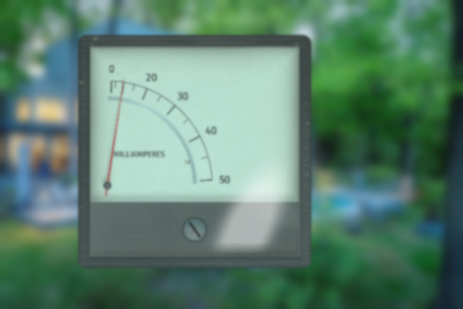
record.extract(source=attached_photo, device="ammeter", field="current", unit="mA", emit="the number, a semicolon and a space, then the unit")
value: 10; mA
